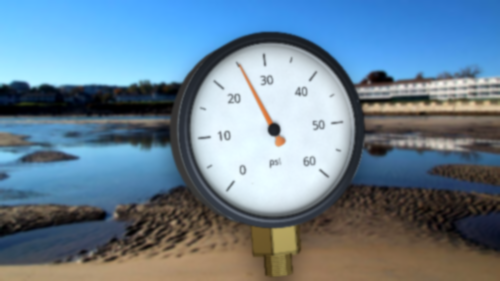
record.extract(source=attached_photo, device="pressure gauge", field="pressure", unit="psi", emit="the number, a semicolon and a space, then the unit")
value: 25; psi
